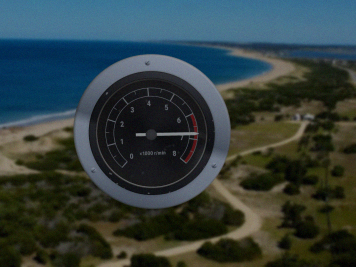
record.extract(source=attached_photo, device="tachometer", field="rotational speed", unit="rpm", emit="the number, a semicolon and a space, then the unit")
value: 6750; rpm
